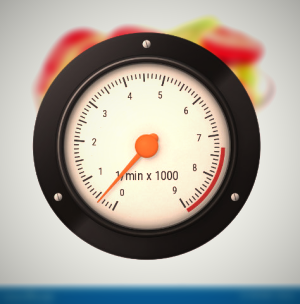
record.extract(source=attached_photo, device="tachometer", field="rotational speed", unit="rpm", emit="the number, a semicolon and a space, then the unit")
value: 400; rpm
